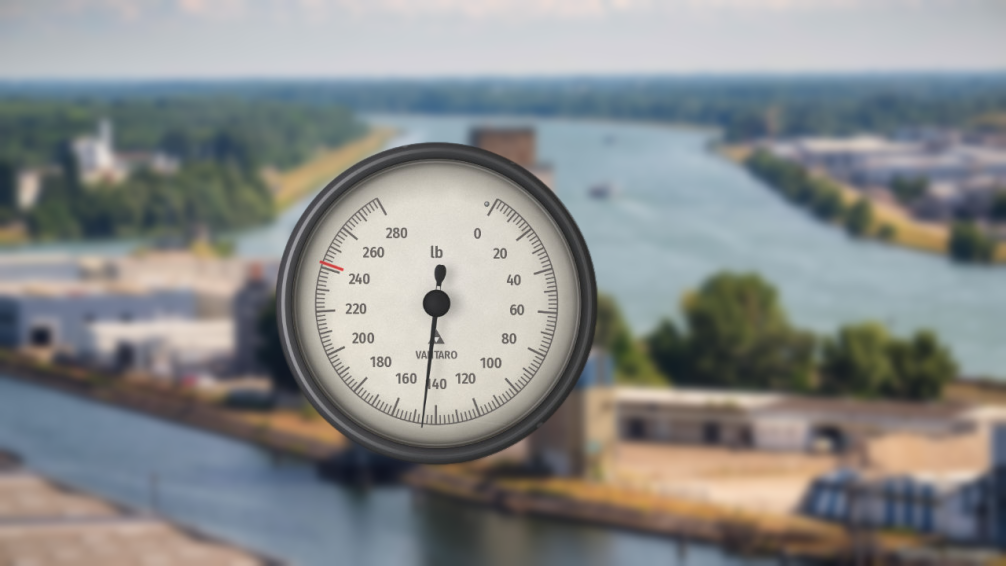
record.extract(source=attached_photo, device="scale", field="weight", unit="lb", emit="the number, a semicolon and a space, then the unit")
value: 146; lb
